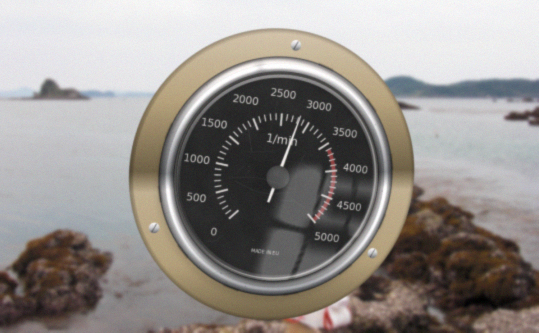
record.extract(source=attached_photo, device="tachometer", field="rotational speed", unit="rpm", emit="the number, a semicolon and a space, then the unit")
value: 2800; rpm
